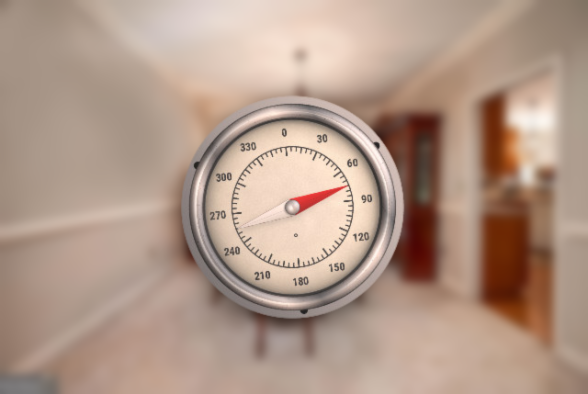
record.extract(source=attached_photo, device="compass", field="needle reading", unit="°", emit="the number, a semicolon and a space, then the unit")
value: 75; °
